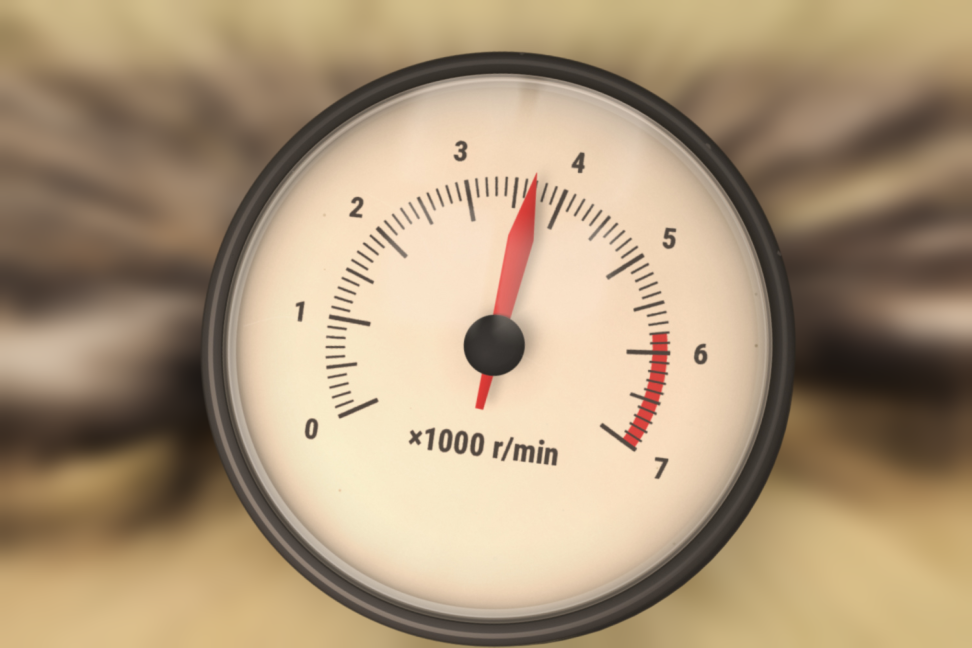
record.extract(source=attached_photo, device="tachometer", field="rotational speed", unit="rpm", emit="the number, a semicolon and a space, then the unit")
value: 3700; rpm
